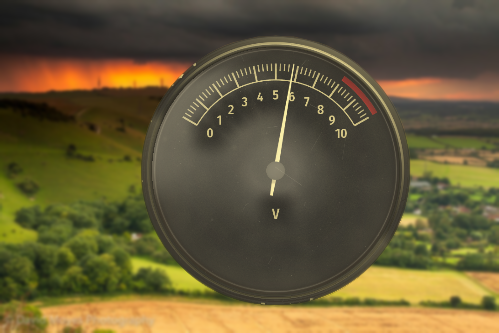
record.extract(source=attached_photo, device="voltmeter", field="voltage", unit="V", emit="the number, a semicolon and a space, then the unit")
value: 5.8; V
